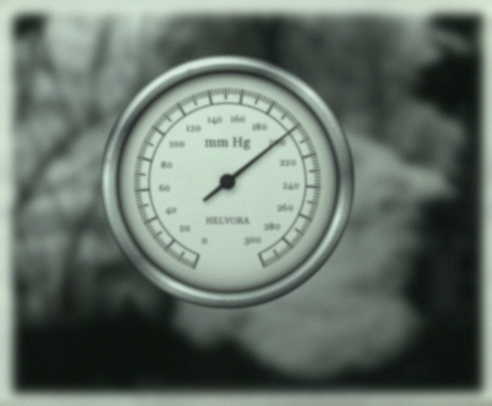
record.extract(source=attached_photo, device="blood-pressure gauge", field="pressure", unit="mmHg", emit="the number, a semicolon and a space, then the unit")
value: 200; mmHg
